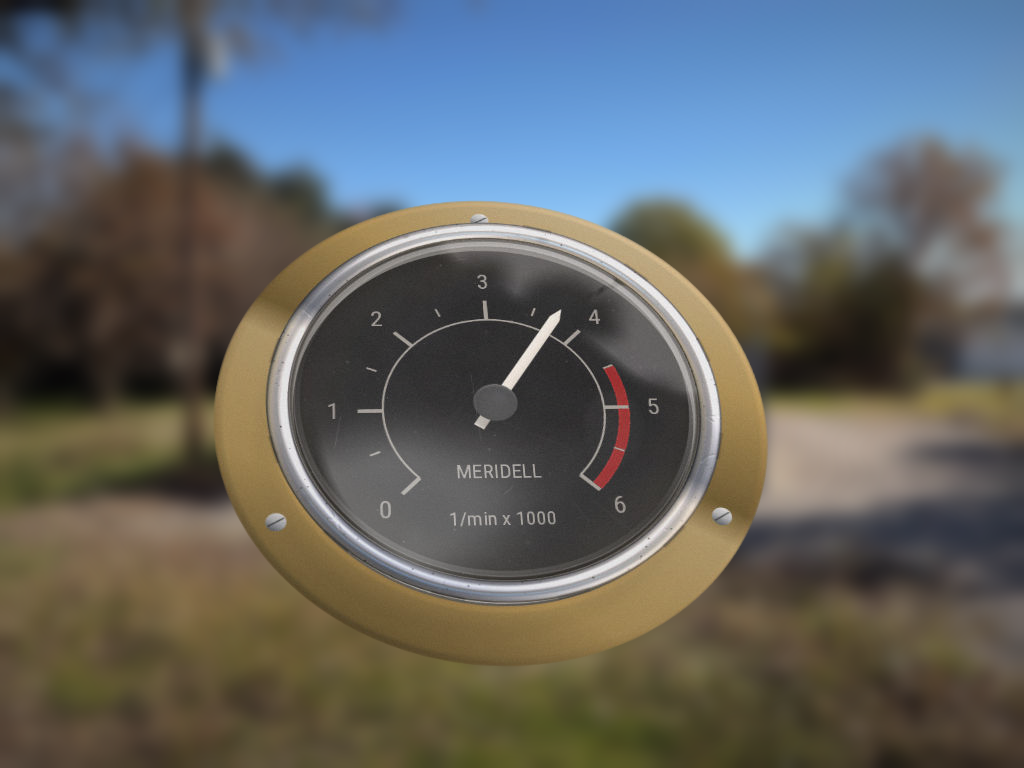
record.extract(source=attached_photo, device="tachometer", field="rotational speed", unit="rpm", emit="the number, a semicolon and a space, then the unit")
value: 3750; rpm
